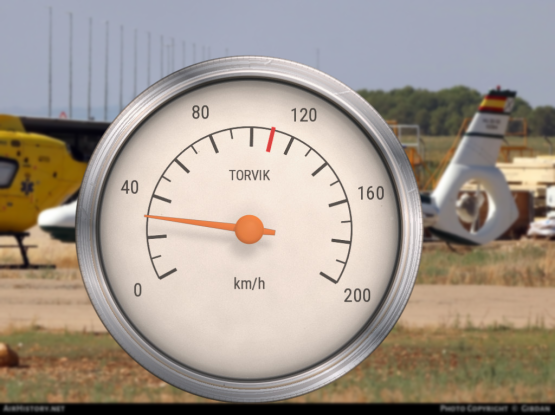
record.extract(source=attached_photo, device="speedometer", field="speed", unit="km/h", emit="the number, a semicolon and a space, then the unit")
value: 30; km/h
